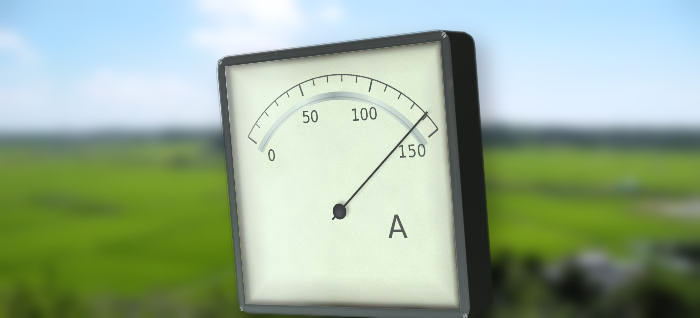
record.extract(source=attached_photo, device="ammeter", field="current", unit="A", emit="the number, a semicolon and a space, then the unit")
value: 140; A
